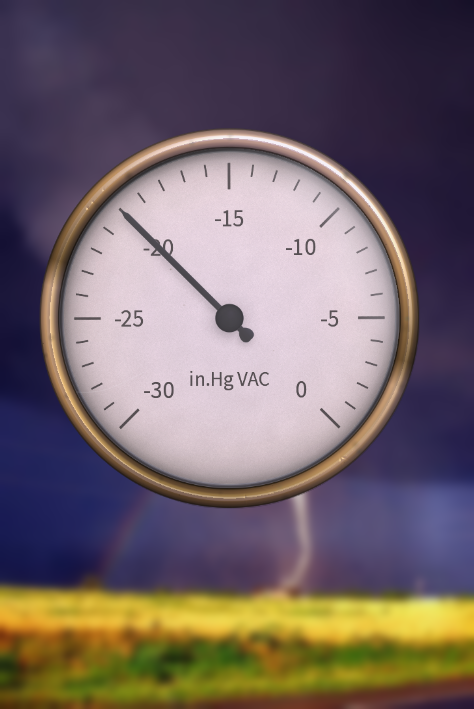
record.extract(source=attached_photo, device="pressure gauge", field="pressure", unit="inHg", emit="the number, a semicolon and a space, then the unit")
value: -20; inHg
